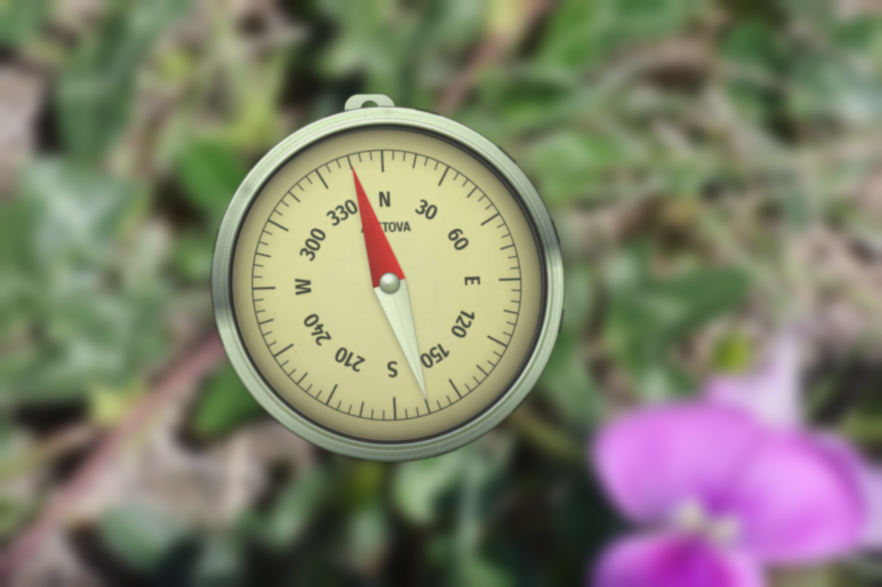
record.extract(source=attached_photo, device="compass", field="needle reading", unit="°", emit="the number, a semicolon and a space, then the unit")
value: 345; °
